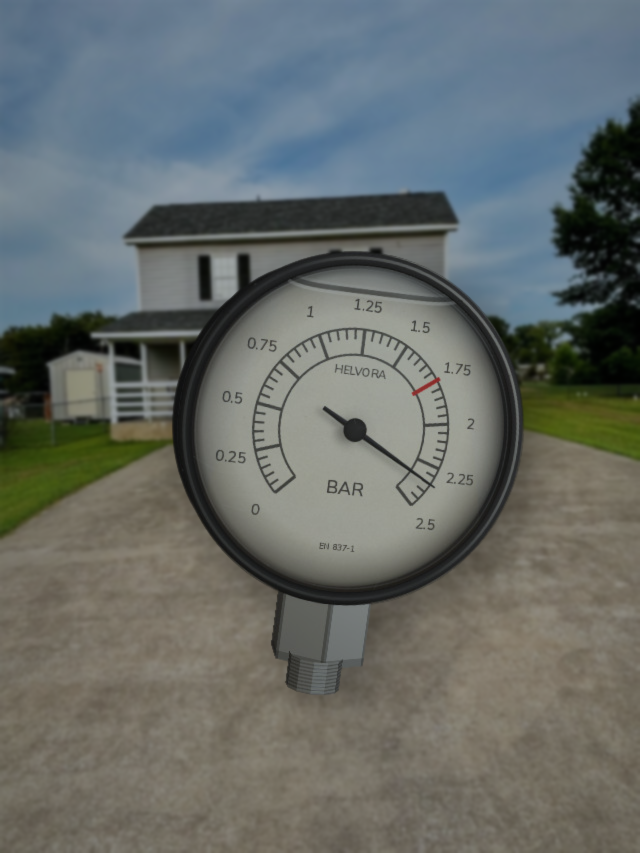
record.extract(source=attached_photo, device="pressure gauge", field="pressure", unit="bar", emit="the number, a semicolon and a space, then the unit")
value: 2.35; bar
